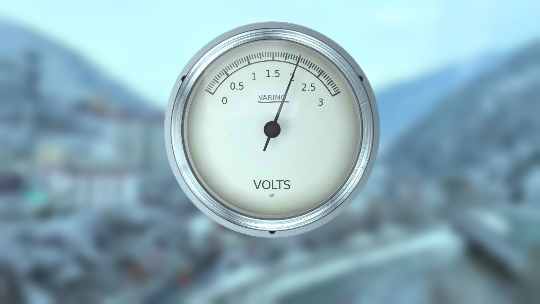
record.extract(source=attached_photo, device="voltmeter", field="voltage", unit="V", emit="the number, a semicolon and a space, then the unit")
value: 2; V
